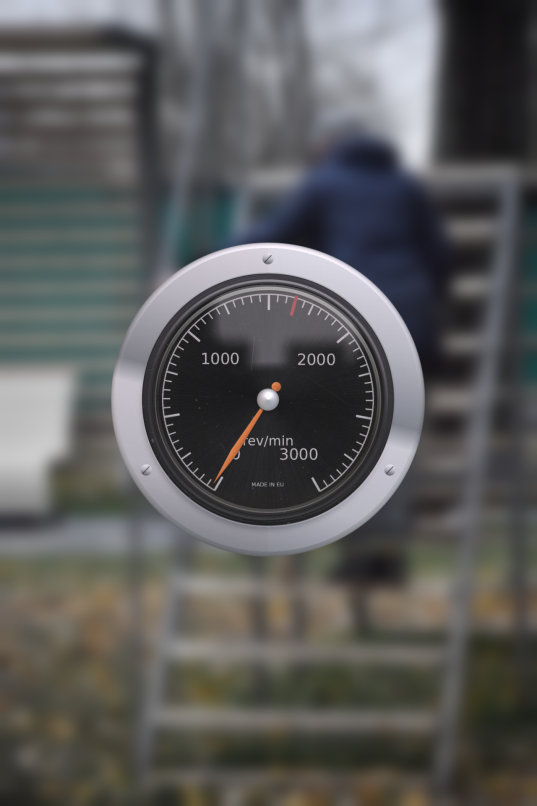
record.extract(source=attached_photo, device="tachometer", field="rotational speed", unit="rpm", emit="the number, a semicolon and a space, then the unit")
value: 25; rpm
